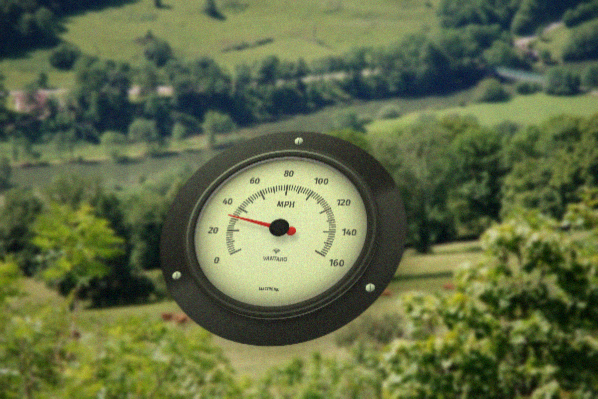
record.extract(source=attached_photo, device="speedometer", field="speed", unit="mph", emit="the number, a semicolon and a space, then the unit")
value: 30; mph
